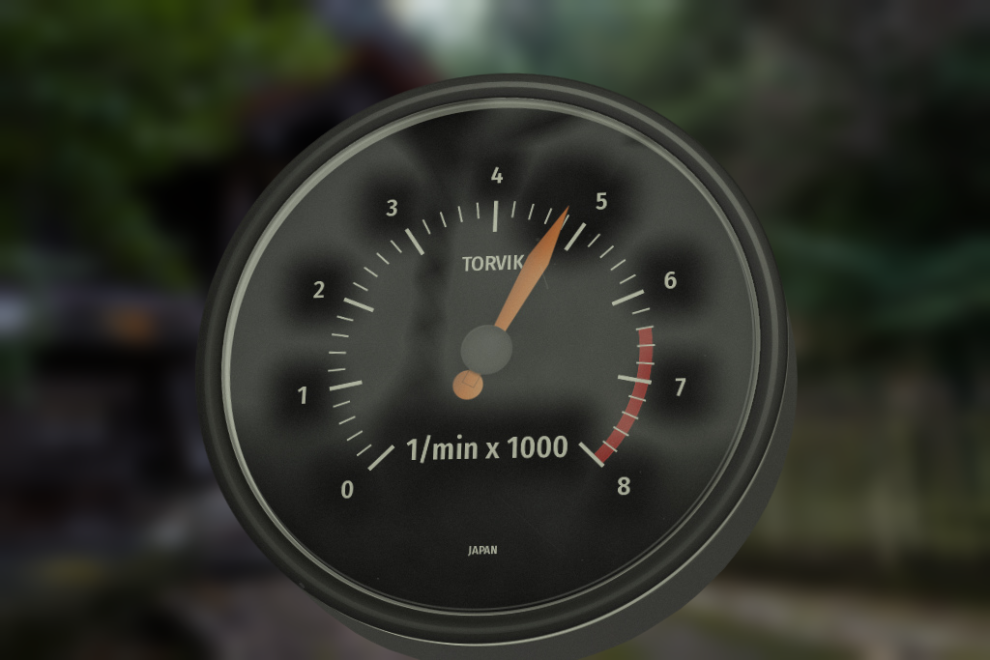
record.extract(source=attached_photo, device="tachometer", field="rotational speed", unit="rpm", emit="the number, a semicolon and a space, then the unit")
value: 4800; rpm
